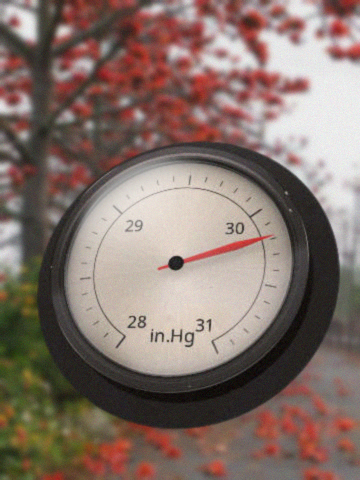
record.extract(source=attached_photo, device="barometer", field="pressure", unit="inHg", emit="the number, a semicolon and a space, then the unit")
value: 30.2; inHg
